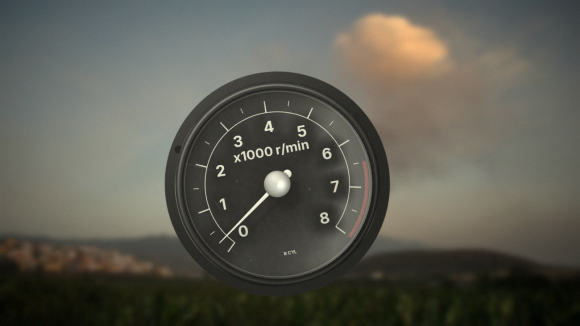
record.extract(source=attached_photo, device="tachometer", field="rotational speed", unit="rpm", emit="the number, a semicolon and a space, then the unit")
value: 250; rpm
